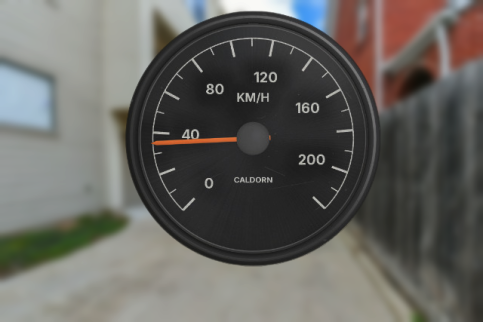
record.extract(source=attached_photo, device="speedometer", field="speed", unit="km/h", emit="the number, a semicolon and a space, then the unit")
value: 35; km/h
